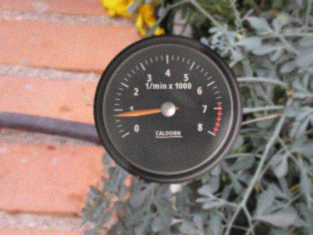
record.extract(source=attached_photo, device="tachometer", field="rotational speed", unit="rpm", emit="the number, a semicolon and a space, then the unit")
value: 800; rpm
